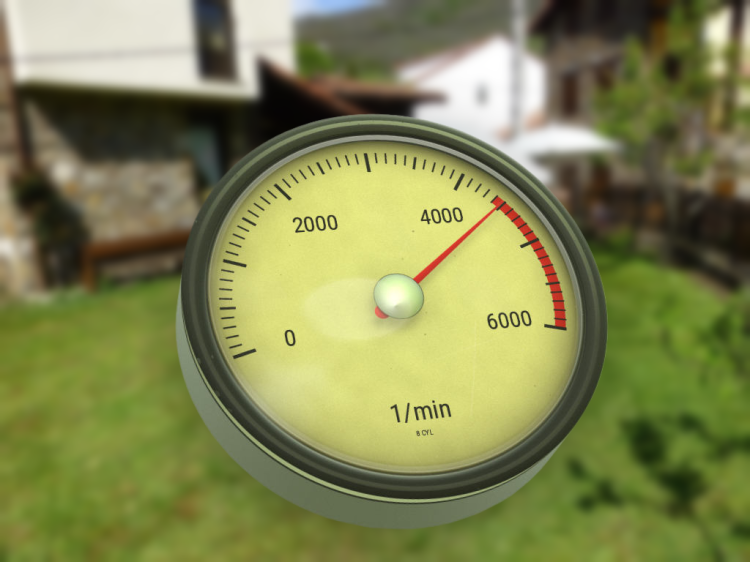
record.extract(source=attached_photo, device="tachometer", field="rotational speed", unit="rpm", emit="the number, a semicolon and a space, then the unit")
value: 4500; rpm
